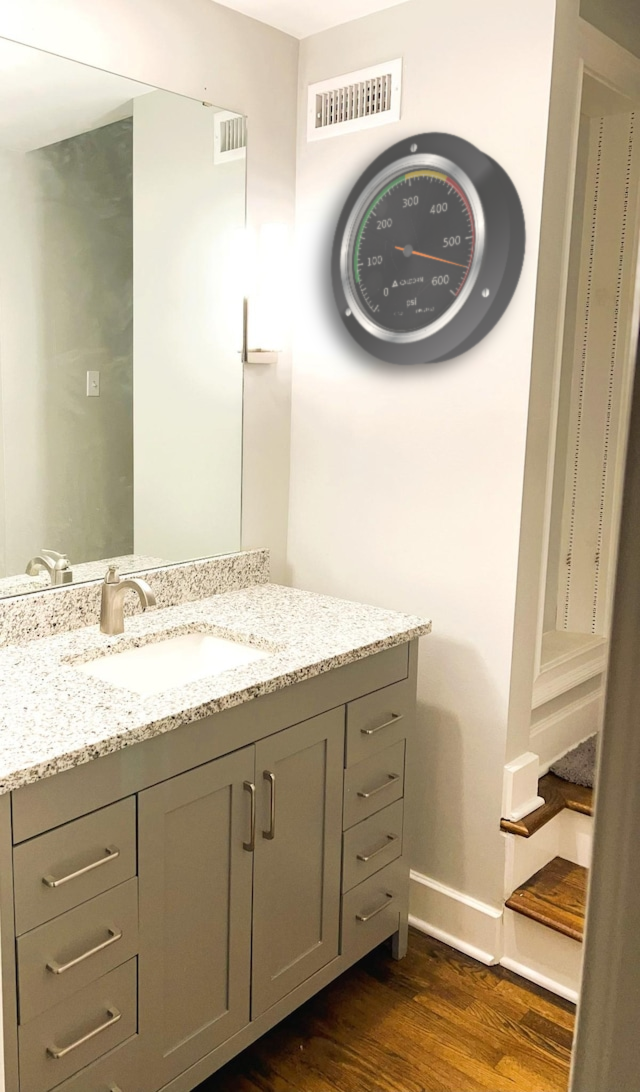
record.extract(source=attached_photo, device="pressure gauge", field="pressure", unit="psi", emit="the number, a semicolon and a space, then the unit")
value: 550; psi
